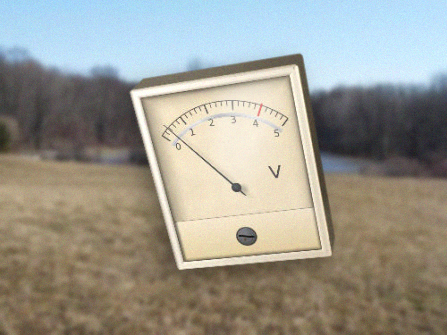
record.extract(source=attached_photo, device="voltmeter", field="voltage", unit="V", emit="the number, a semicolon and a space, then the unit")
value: 0.4; V
